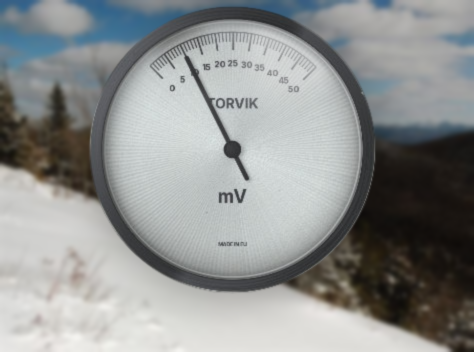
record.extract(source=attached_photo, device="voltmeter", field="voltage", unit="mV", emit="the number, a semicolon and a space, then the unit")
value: 10; mV
